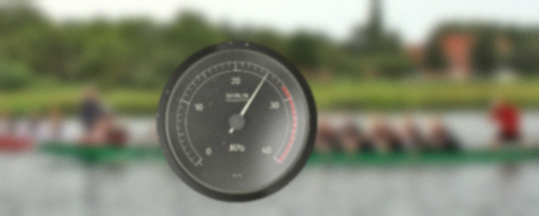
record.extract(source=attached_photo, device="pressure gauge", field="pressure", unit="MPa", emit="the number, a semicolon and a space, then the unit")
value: 25; MPa
